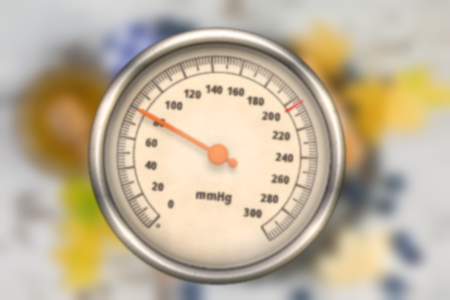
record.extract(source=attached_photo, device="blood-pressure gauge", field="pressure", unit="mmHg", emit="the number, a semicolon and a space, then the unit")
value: 80; mmHg
